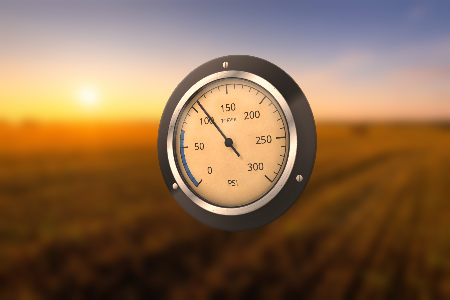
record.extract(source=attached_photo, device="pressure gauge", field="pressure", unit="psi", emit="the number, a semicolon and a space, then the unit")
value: 110; psi
